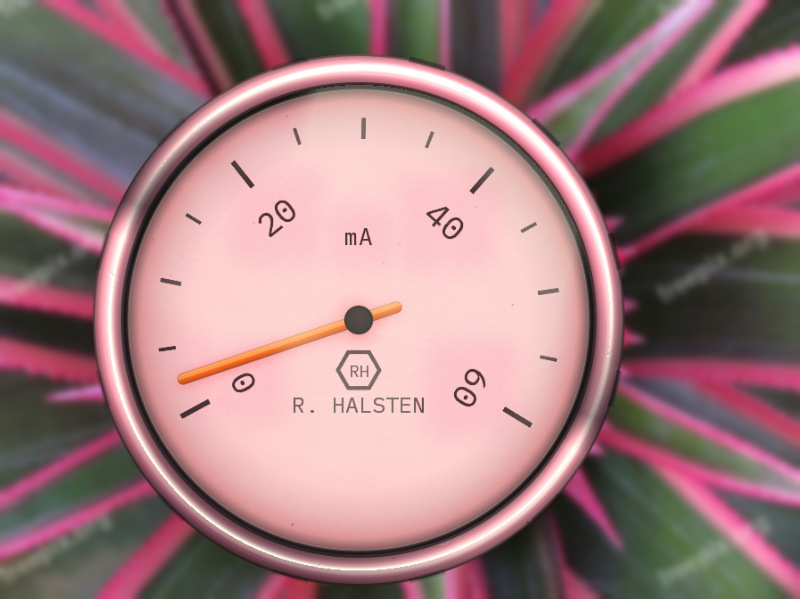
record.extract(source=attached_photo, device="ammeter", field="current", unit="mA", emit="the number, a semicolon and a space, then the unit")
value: 2.5; mA
